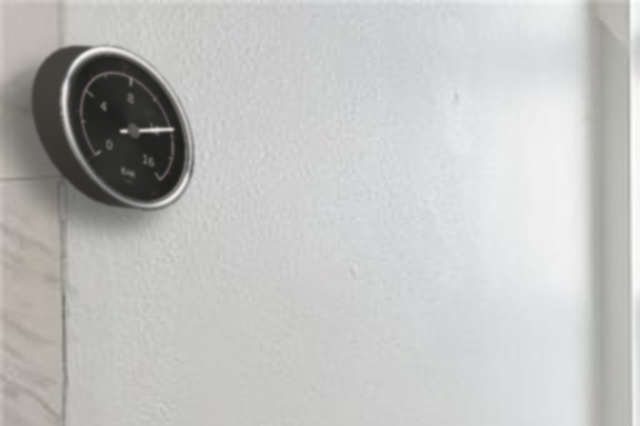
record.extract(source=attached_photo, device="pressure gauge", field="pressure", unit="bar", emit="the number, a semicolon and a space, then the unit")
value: 12; bar
